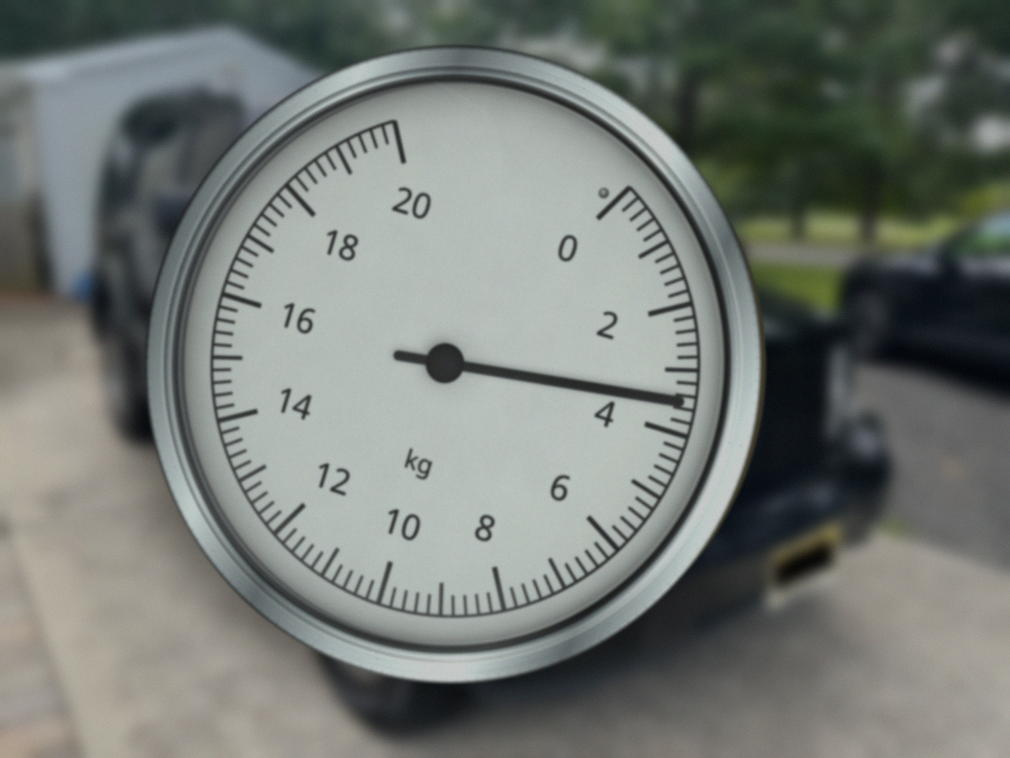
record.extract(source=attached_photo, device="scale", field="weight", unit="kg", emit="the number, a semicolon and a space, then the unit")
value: 3.5; kg
